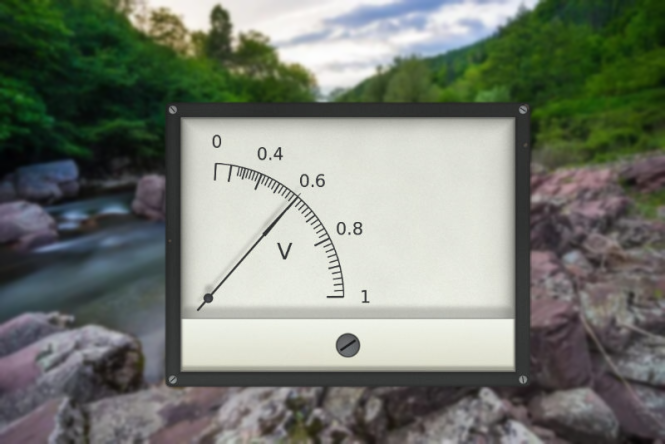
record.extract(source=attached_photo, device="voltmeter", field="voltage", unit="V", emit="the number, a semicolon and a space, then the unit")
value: 0.6; V
